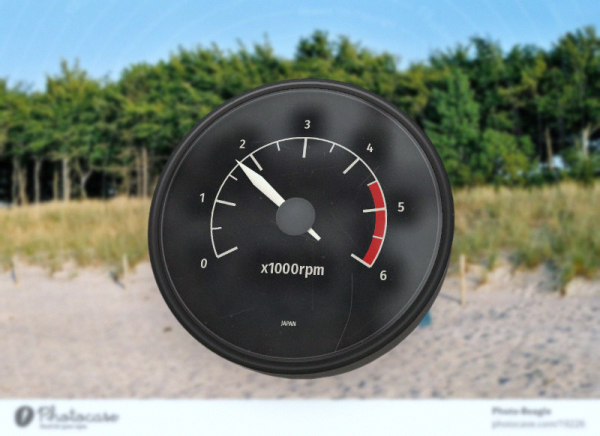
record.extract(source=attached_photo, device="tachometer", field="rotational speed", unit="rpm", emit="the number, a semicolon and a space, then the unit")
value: 1750; rpm
